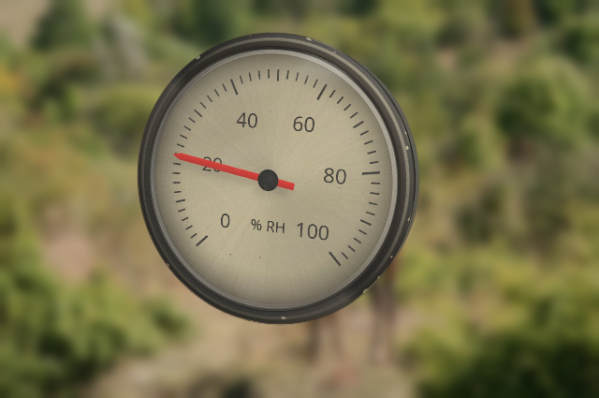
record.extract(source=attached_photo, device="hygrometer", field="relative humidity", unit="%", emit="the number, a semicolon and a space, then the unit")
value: 20; %
